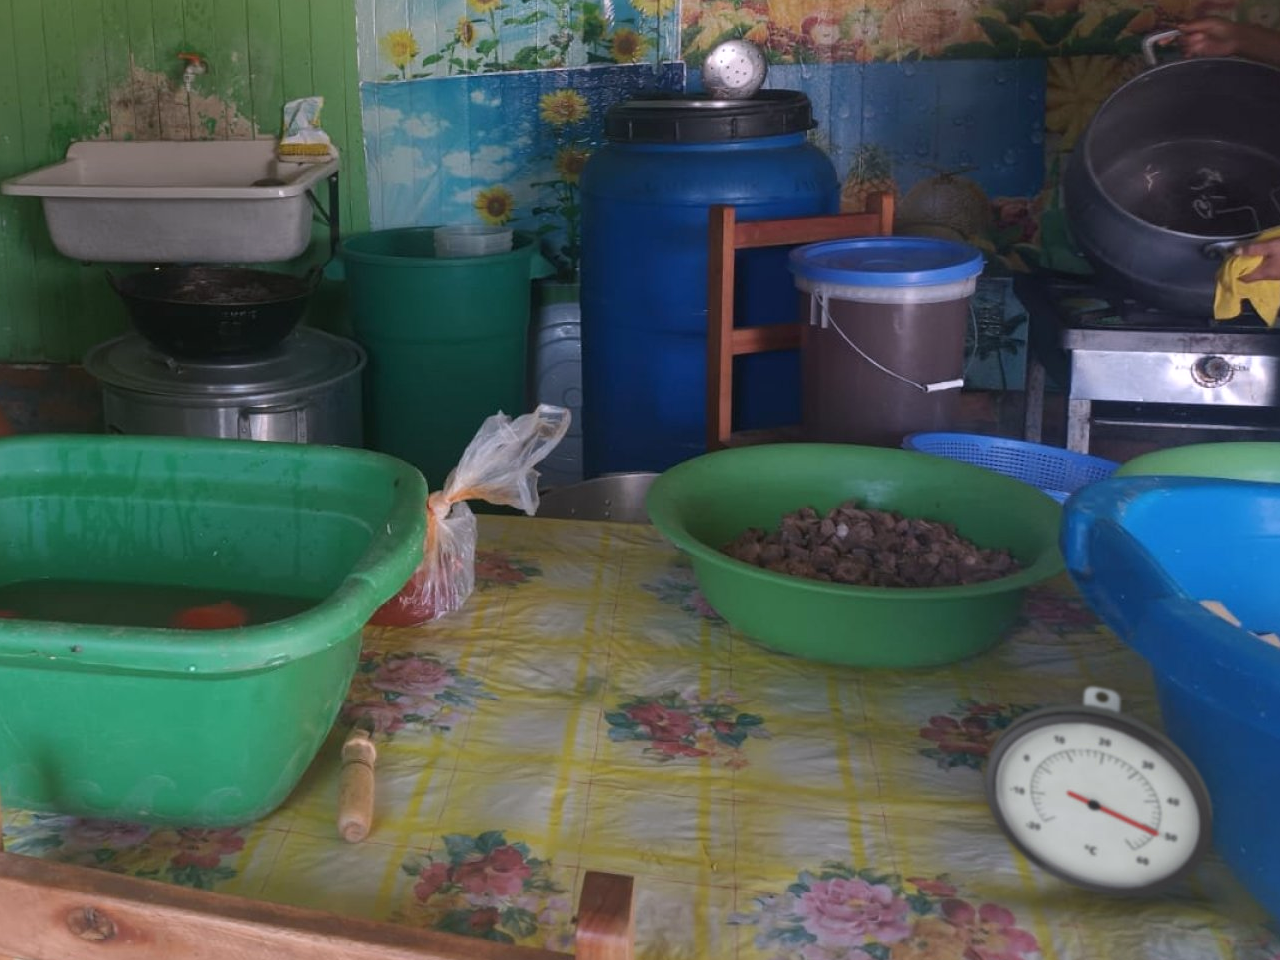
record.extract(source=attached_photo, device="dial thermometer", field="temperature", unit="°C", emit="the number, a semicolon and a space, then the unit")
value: 50; °C
